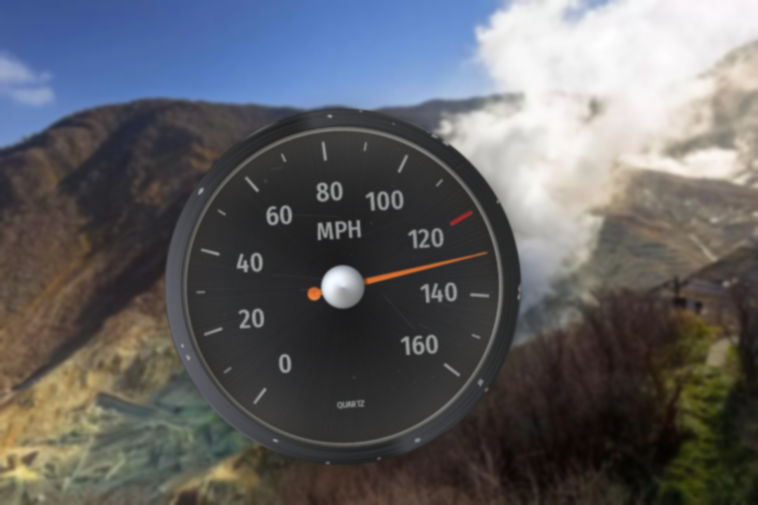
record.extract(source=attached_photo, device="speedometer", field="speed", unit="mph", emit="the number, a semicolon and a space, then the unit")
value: 130; mph
